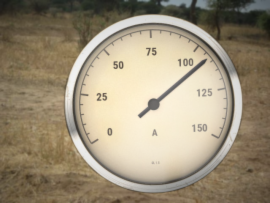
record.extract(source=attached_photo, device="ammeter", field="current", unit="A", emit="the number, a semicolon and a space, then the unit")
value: 107.5; A
